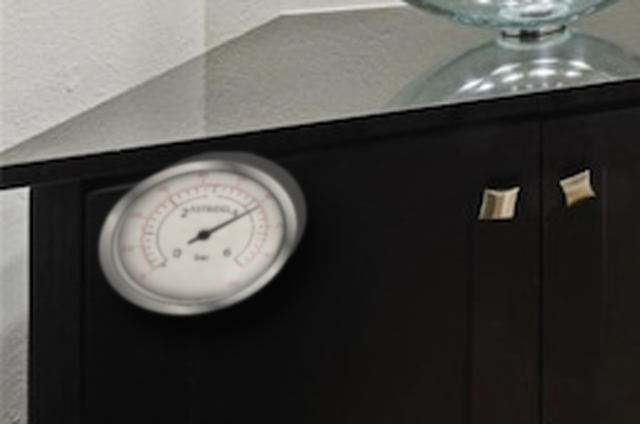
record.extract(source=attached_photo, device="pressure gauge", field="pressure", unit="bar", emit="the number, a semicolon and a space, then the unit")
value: 4.2; bar
